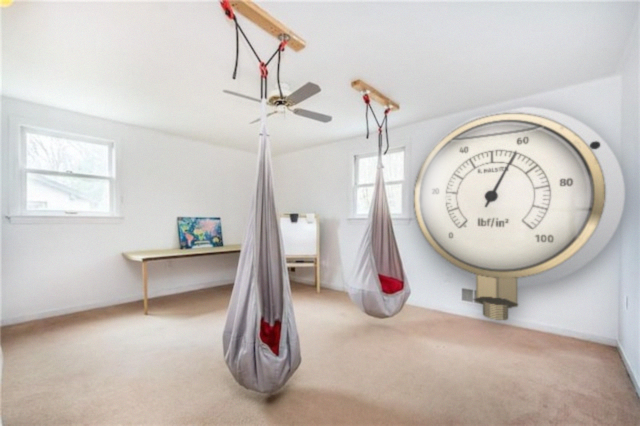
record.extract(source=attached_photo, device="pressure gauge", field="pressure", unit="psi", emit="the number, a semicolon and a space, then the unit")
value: 60; psi
